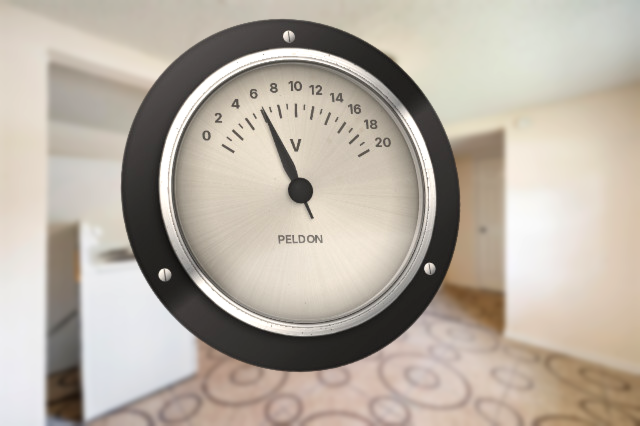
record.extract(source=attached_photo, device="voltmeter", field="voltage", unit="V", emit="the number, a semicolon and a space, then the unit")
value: 6; V
